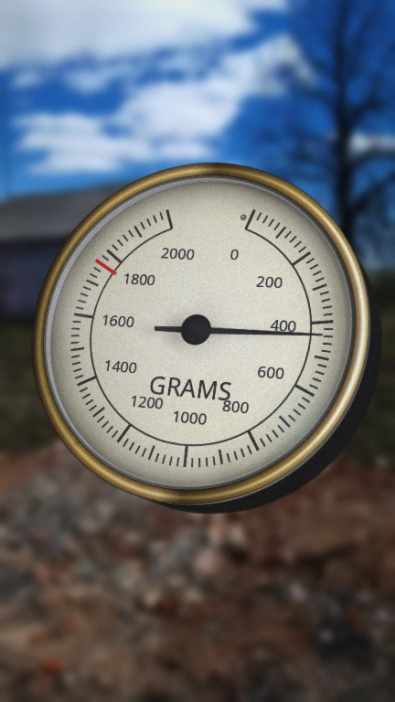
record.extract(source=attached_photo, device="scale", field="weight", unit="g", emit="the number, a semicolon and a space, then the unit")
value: 440; g
